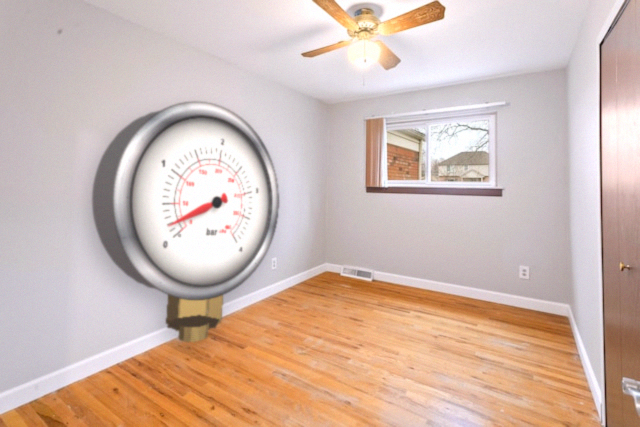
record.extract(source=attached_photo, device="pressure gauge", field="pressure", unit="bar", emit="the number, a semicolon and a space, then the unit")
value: 0.2; bar
